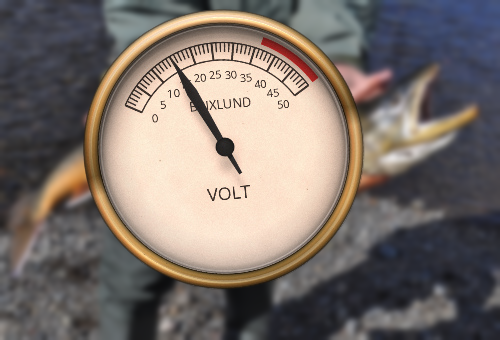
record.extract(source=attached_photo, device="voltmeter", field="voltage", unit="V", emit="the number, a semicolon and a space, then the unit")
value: 15; V
